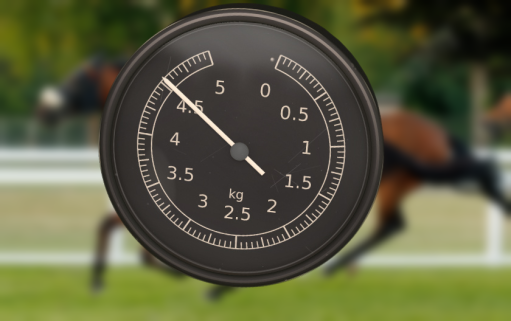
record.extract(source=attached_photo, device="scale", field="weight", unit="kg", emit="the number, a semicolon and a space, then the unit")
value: 4.55; kg
